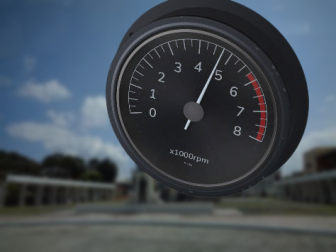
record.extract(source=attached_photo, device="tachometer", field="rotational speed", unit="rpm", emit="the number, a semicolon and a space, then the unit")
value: 4750; rpm
